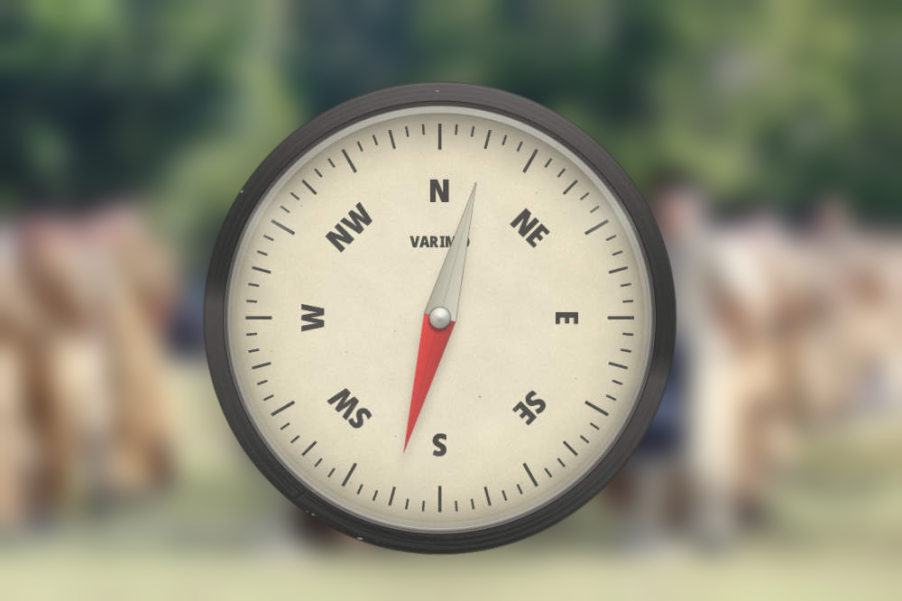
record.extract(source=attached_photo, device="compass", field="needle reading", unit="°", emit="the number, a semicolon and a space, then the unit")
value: 195; °
